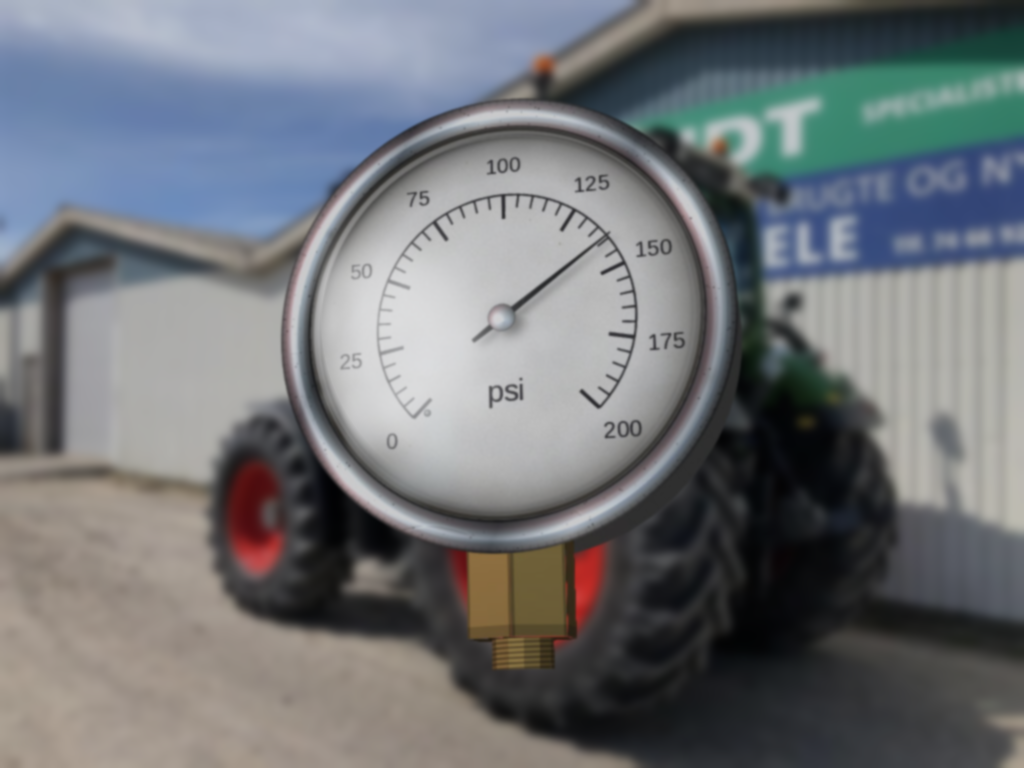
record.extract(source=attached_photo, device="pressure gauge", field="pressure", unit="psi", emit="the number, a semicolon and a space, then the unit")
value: 140; psi
